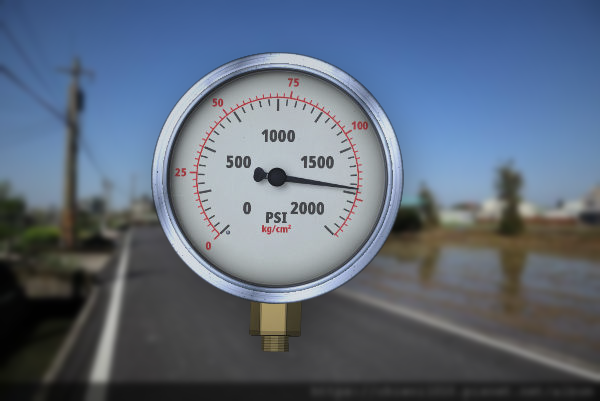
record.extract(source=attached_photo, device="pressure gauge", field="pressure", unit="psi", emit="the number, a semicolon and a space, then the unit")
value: 1725; psi
